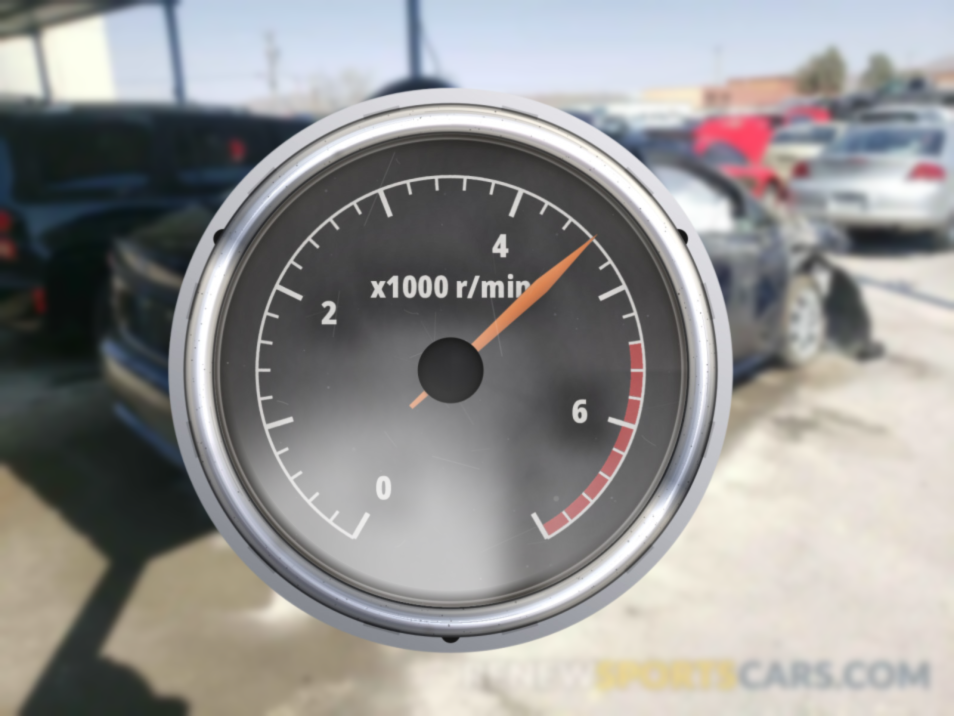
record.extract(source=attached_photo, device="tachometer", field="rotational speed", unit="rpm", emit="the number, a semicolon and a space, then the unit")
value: 4600; rpm
